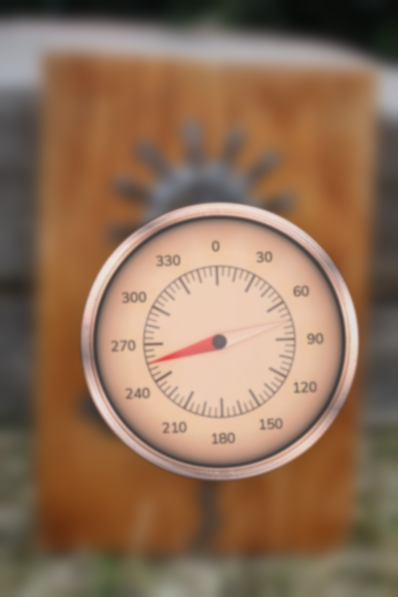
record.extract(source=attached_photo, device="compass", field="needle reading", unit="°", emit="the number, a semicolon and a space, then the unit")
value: 255; °
